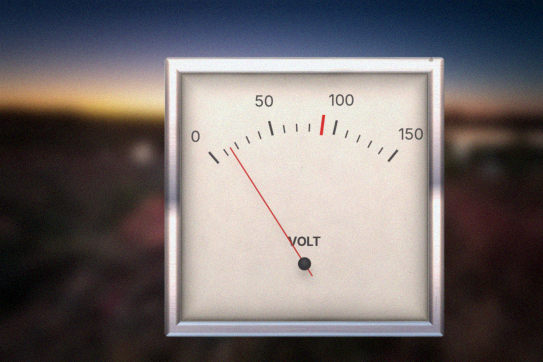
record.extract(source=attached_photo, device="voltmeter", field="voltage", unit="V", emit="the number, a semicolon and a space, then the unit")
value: 15; V
